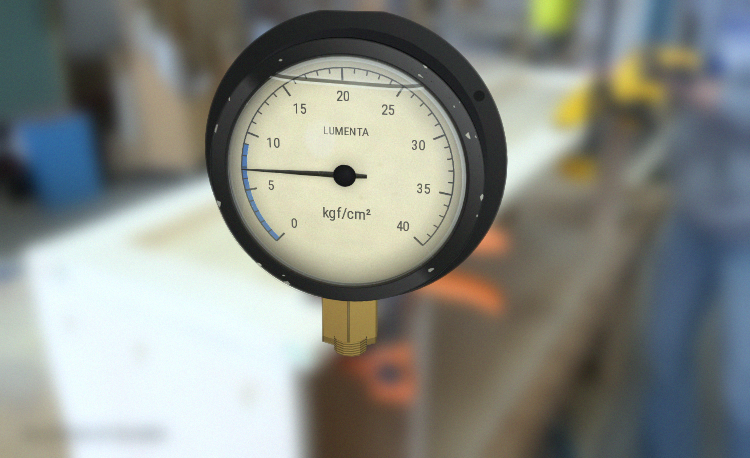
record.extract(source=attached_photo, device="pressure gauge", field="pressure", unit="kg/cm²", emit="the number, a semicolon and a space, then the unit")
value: 7; kg/cm²
